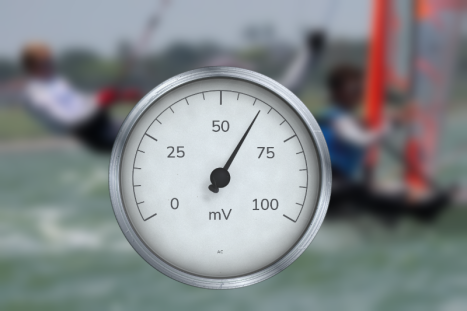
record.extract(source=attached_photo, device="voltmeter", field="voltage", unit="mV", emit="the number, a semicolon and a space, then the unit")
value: 62.5; mV
